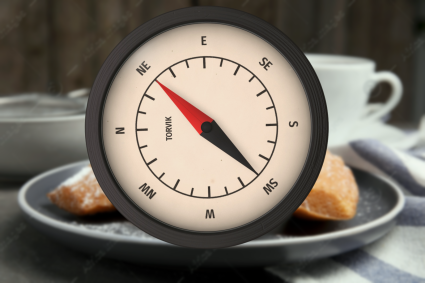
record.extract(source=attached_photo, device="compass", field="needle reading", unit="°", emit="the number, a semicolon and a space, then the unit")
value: 45; °
